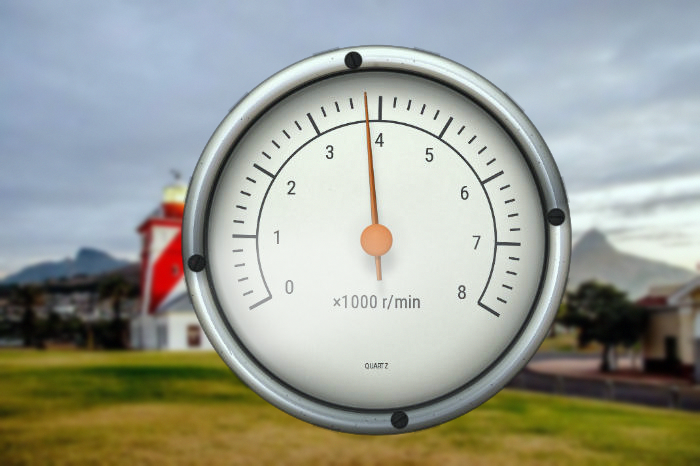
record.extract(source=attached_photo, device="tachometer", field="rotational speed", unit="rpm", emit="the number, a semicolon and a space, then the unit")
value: 3800; rpm
